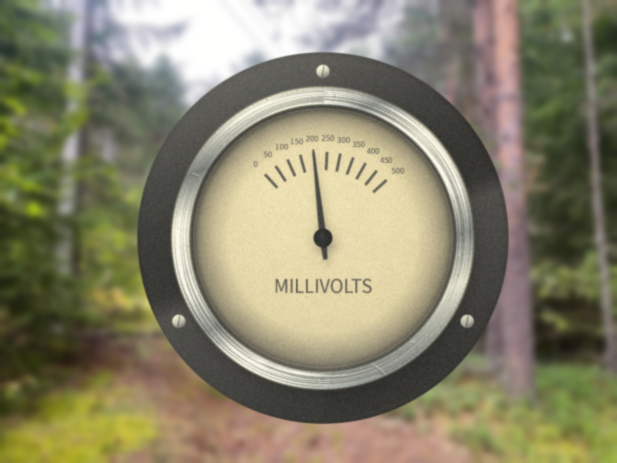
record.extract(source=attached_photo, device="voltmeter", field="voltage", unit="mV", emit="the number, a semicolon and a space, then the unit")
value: 200; mV
